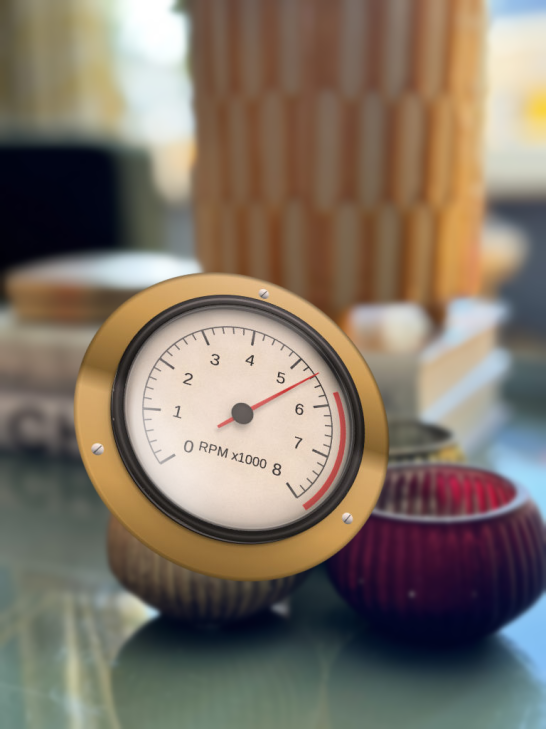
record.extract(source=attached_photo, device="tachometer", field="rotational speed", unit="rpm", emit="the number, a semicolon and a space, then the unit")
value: 5400; rpm
